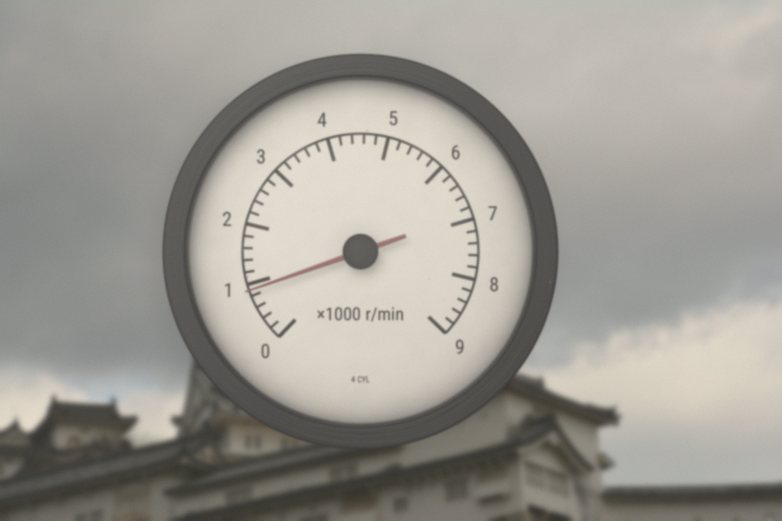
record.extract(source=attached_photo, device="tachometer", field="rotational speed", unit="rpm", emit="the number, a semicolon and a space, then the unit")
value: 900; rpm
